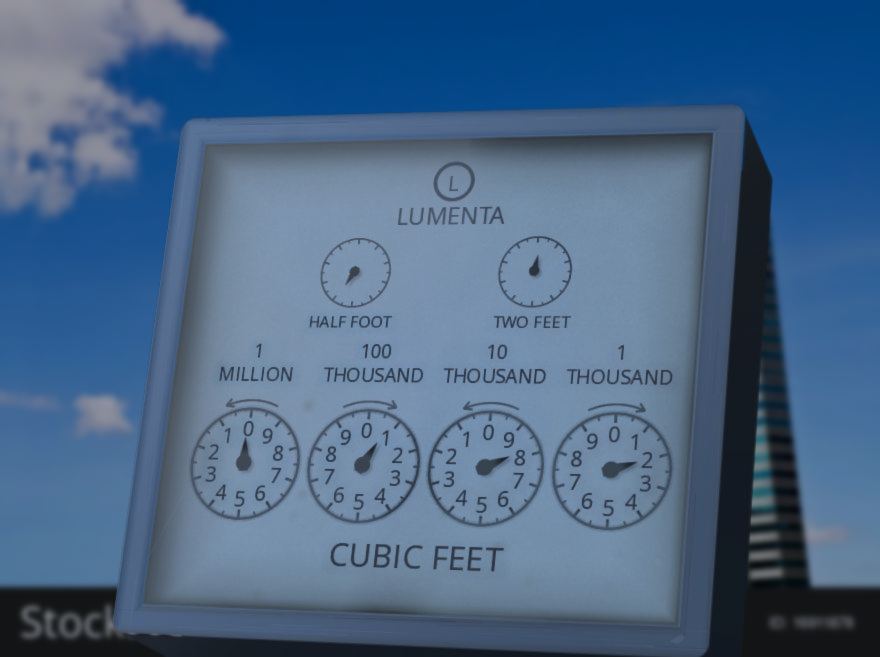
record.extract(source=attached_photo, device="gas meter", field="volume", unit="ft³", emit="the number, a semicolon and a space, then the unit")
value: 8200; ft³
